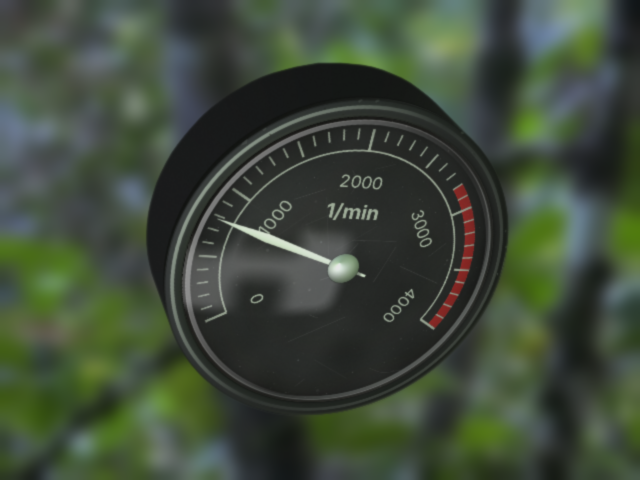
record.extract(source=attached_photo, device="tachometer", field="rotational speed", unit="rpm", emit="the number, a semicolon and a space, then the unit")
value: 800; rpm
